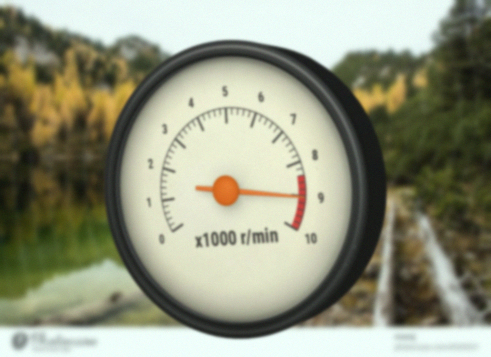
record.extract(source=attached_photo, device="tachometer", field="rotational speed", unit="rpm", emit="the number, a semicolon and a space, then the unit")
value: 9000; rpm
